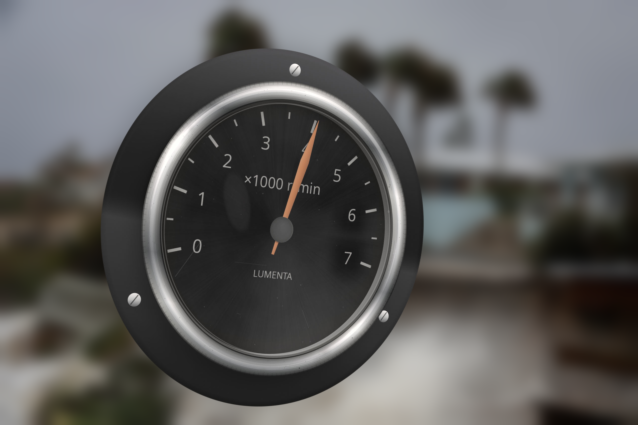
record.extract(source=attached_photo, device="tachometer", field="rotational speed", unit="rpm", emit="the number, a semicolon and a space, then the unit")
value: 4000; rpm
